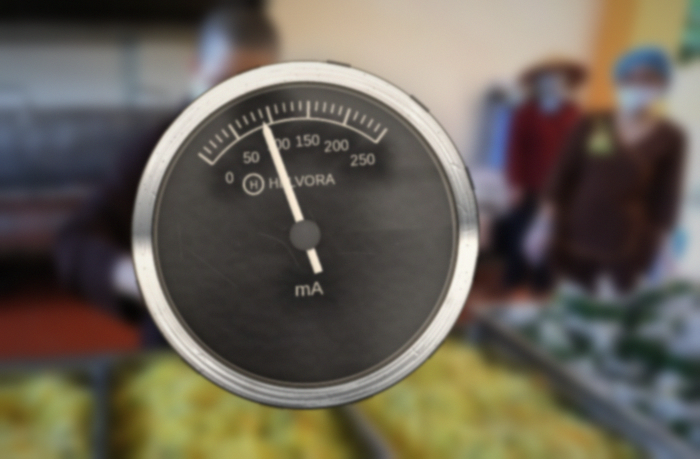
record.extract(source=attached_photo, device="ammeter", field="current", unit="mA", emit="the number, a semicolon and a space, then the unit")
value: 90; mA
